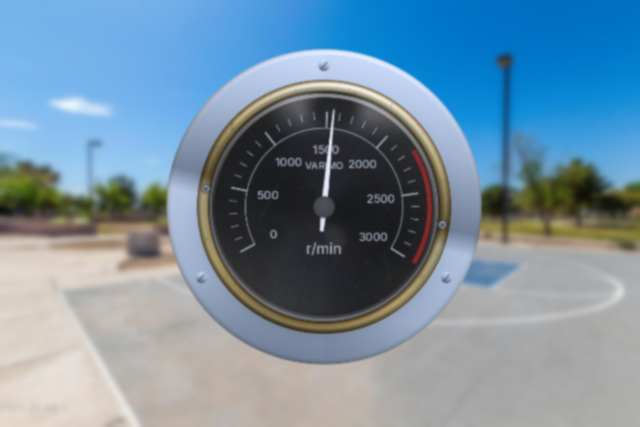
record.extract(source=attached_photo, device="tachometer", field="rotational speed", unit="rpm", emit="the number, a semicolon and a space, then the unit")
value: 1550; rpm
